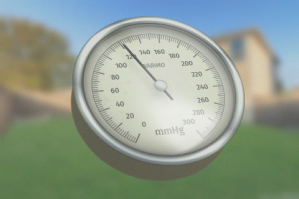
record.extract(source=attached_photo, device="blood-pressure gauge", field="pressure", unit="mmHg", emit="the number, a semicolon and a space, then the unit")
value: 120; mmHg
